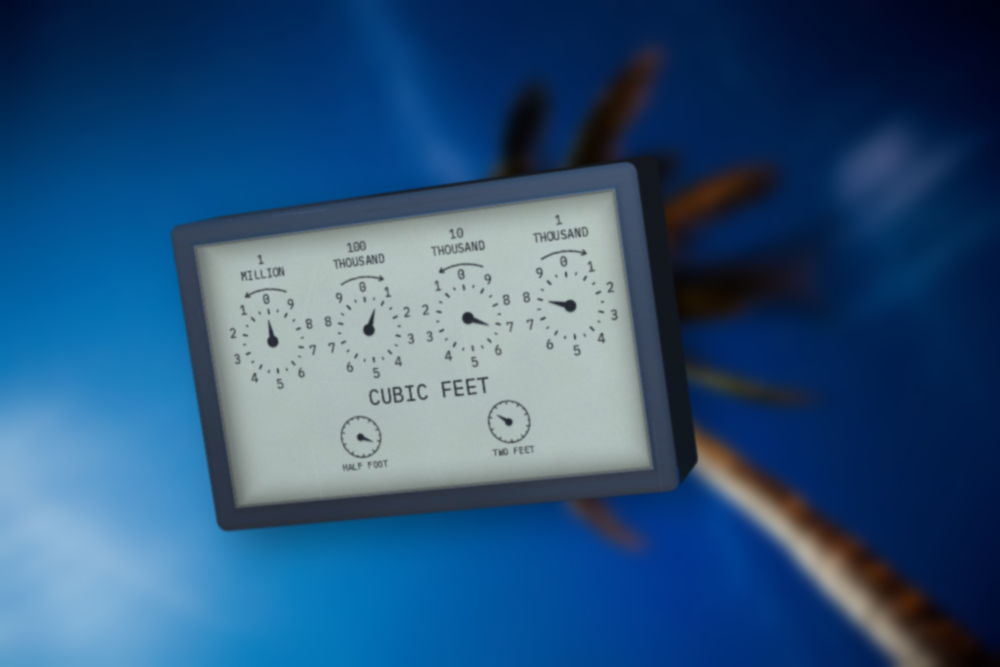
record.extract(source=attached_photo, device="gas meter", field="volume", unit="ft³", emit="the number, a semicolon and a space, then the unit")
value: 6800; ft³
